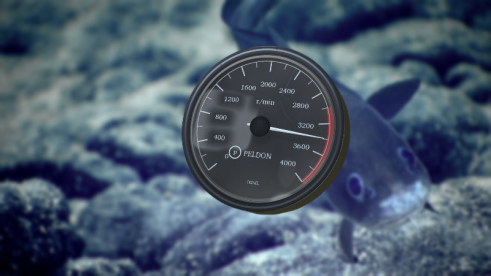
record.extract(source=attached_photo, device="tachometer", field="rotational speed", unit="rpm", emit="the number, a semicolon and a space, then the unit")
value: 3400; rpm
